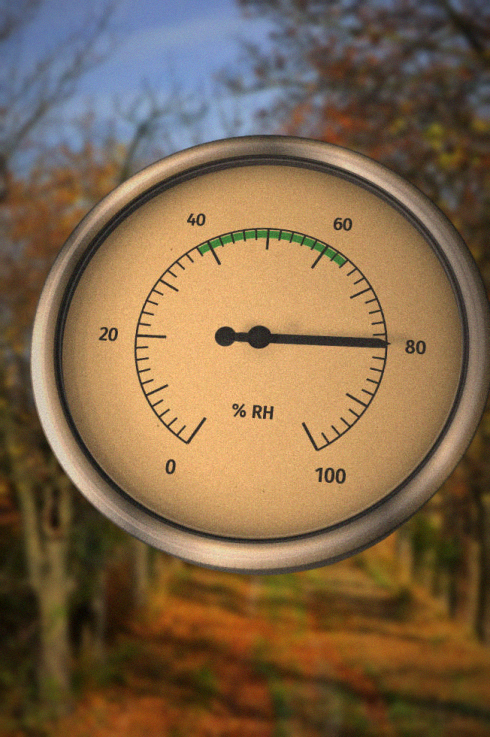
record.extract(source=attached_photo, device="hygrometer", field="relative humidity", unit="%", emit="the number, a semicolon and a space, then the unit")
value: 80; %
